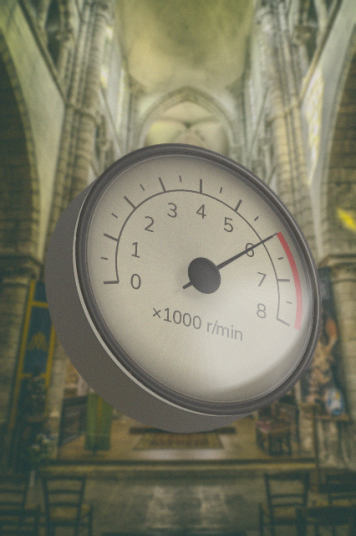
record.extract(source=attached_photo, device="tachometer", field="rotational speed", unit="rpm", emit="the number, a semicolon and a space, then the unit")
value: 6000; rpm
